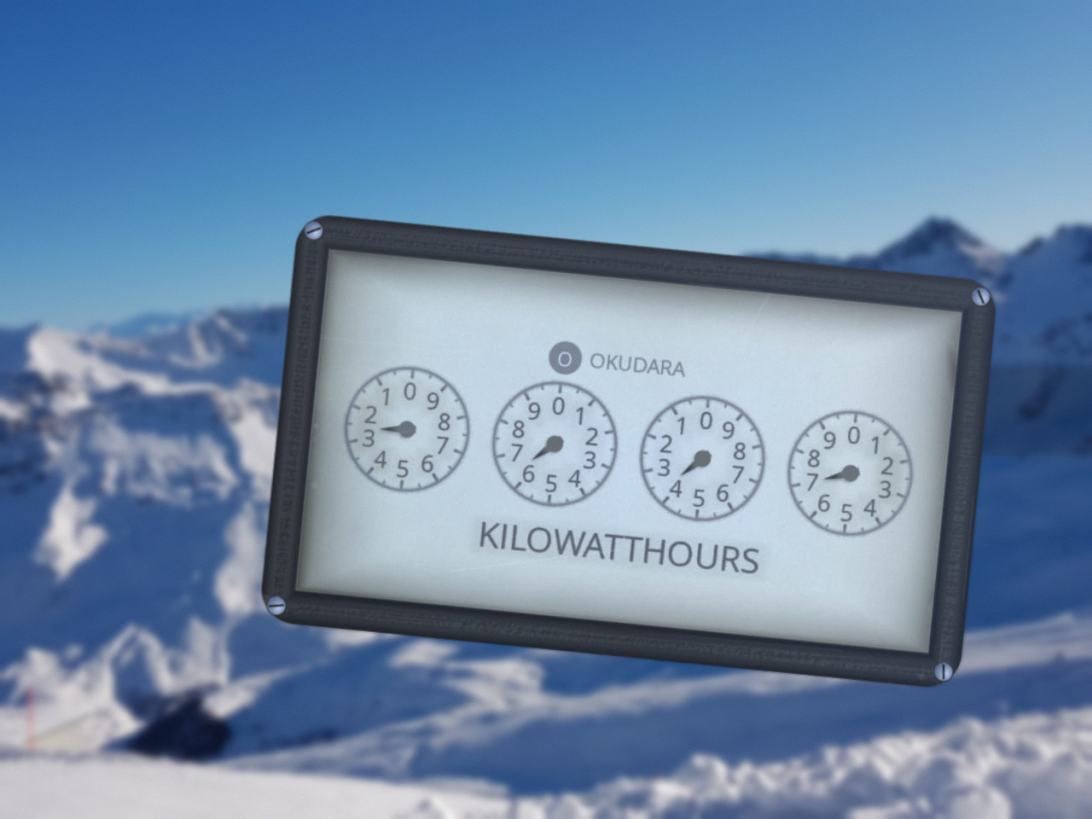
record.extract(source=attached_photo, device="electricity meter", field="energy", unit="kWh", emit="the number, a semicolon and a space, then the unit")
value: 2637; kWh
